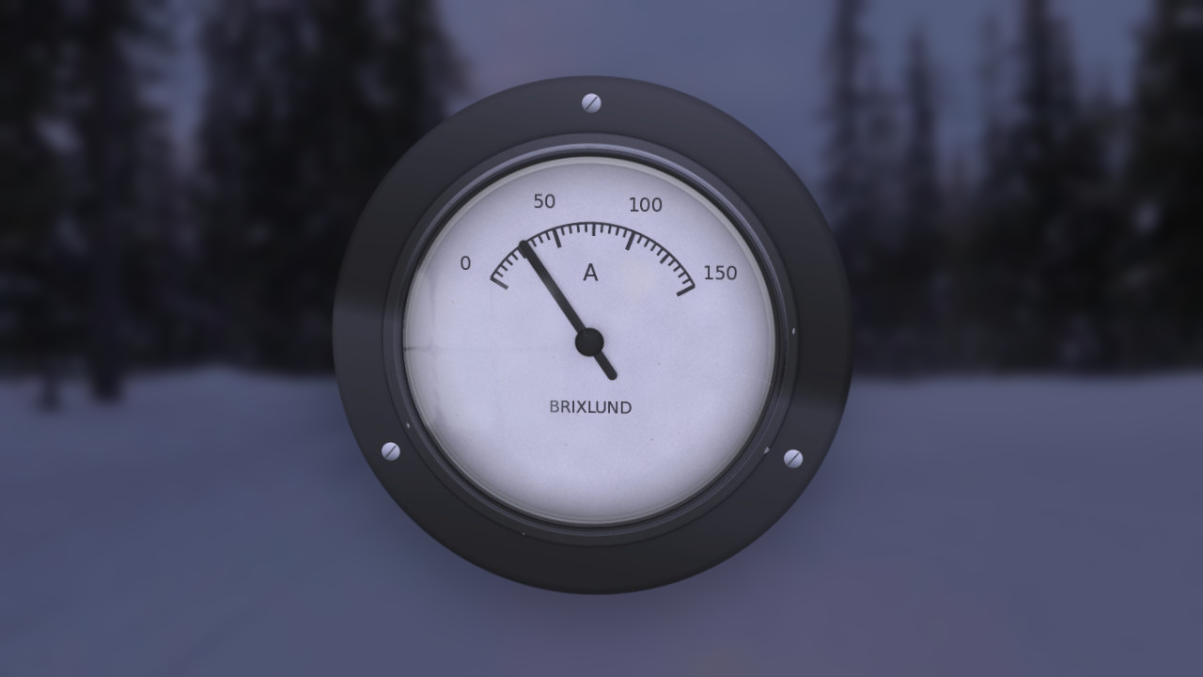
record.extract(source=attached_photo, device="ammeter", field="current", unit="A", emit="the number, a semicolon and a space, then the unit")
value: 30; A
